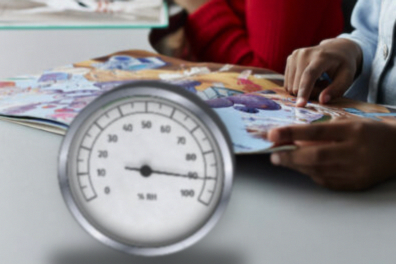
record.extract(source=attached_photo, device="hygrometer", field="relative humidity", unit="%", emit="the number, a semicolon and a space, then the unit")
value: 90; %
